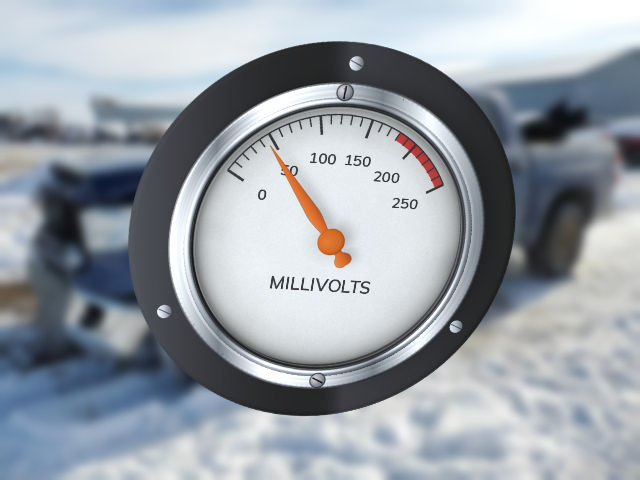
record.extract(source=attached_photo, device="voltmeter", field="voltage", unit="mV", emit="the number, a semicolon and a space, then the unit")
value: 45; mV
